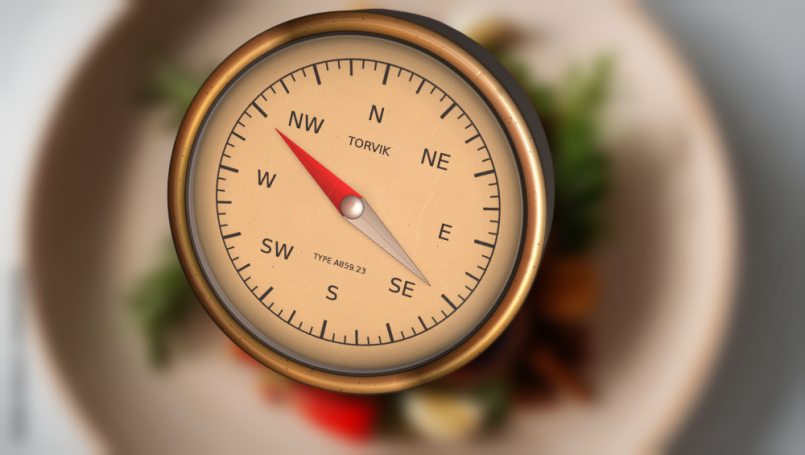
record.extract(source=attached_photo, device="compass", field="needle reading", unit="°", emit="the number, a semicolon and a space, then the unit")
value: 300; °
